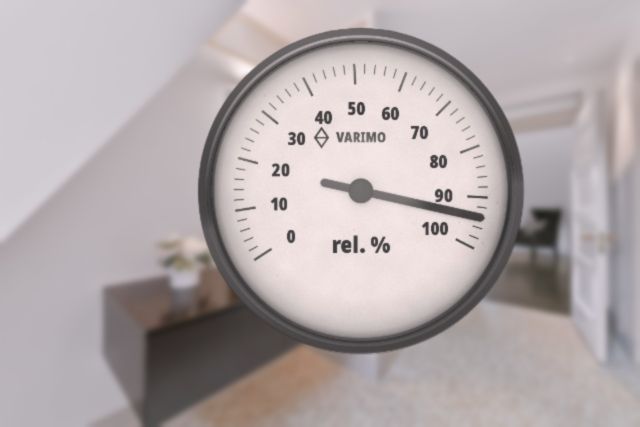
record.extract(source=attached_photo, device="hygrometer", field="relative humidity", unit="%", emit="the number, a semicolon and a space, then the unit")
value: 94; %
